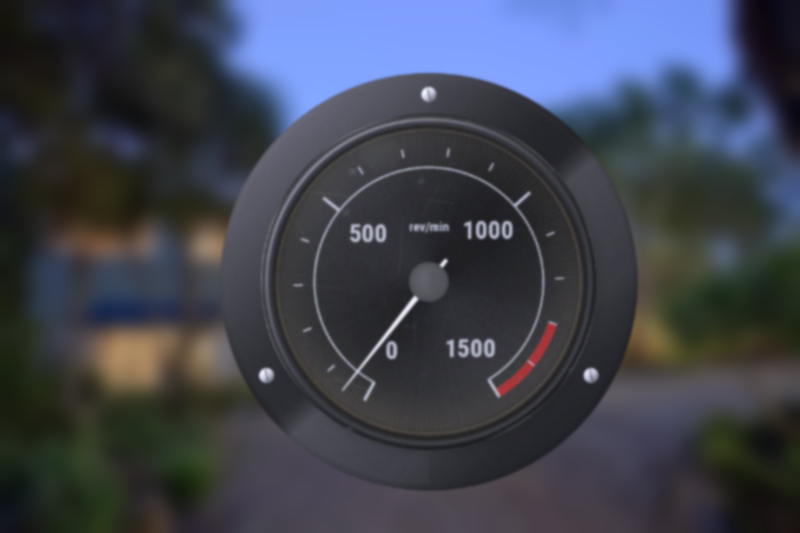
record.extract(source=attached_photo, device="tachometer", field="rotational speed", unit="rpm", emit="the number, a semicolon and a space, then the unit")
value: 50; rpm
